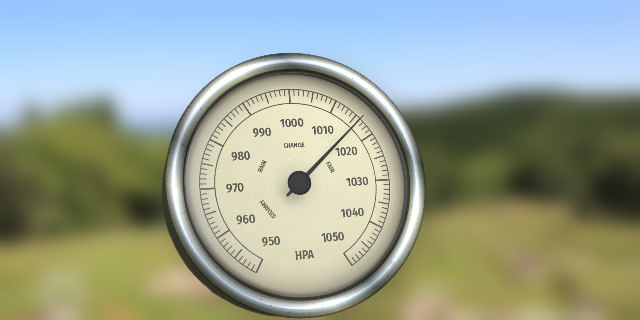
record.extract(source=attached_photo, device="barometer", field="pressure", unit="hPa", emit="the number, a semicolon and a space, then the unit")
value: 1016; hPa
